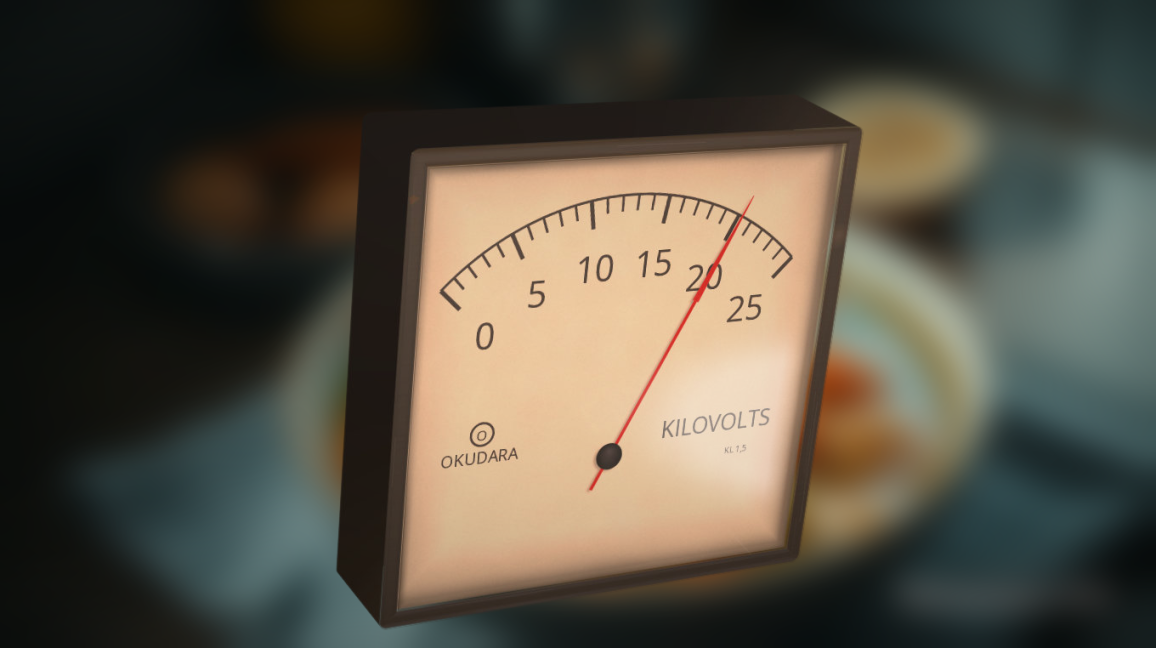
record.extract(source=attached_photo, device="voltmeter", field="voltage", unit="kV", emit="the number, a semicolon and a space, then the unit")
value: 20; kV
